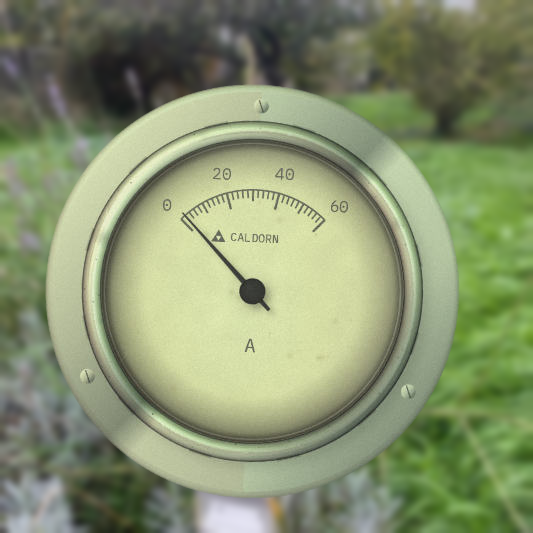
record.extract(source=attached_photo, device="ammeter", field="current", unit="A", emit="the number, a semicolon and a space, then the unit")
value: 2; A
